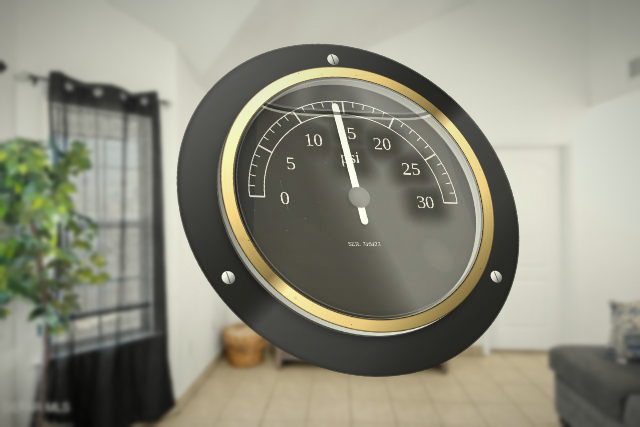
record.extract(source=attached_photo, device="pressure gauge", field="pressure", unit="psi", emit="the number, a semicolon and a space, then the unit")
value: 14; psi
